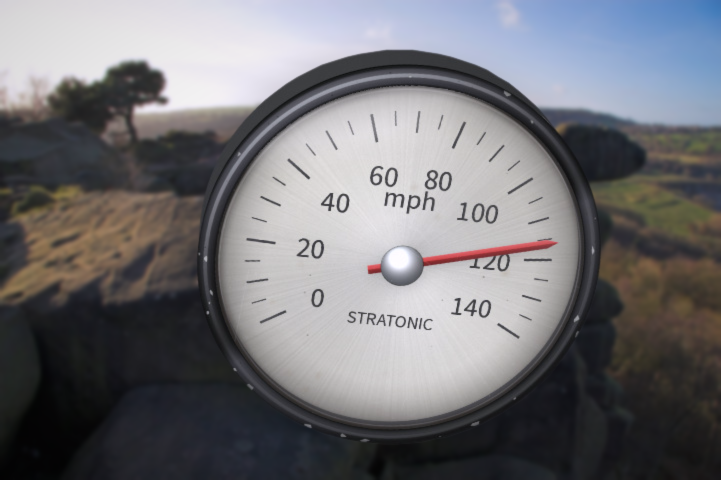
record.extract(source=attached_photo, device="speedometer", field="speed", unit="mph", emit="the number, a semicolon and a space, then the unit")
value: 115; mph
